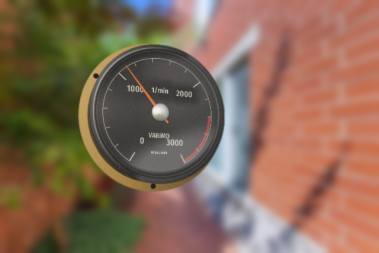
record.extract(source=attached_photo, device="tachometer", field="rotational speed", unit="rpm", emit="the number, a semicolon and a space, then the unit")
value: 1100; rpm
